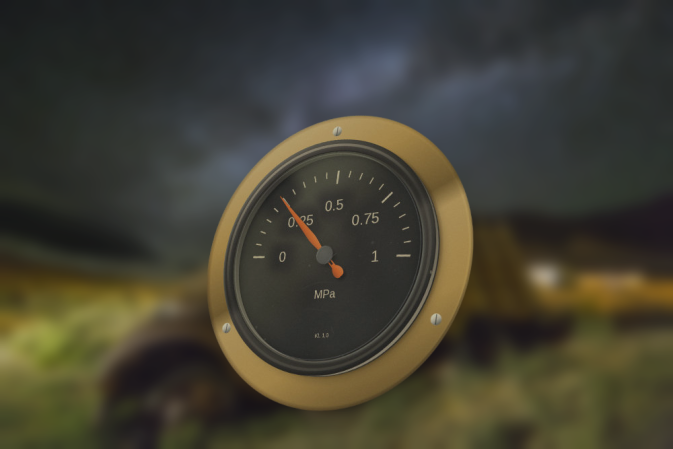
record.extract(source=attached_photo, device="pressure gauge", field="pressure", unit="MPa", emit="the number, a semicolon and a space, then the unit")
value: 0.25; MPa
